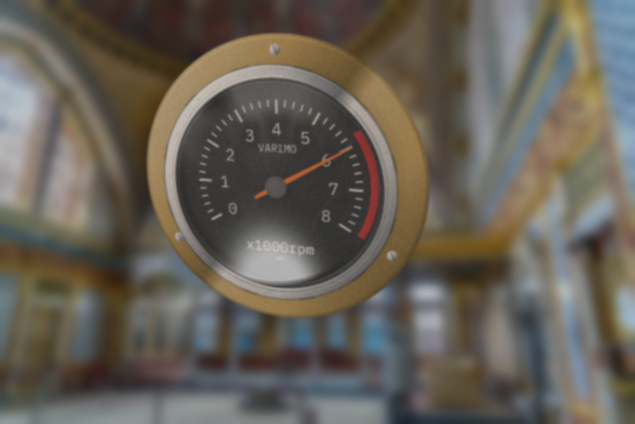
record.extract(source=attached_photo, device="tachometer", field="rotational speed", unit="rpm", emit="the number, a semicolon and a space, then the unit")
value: 6000; rpm
